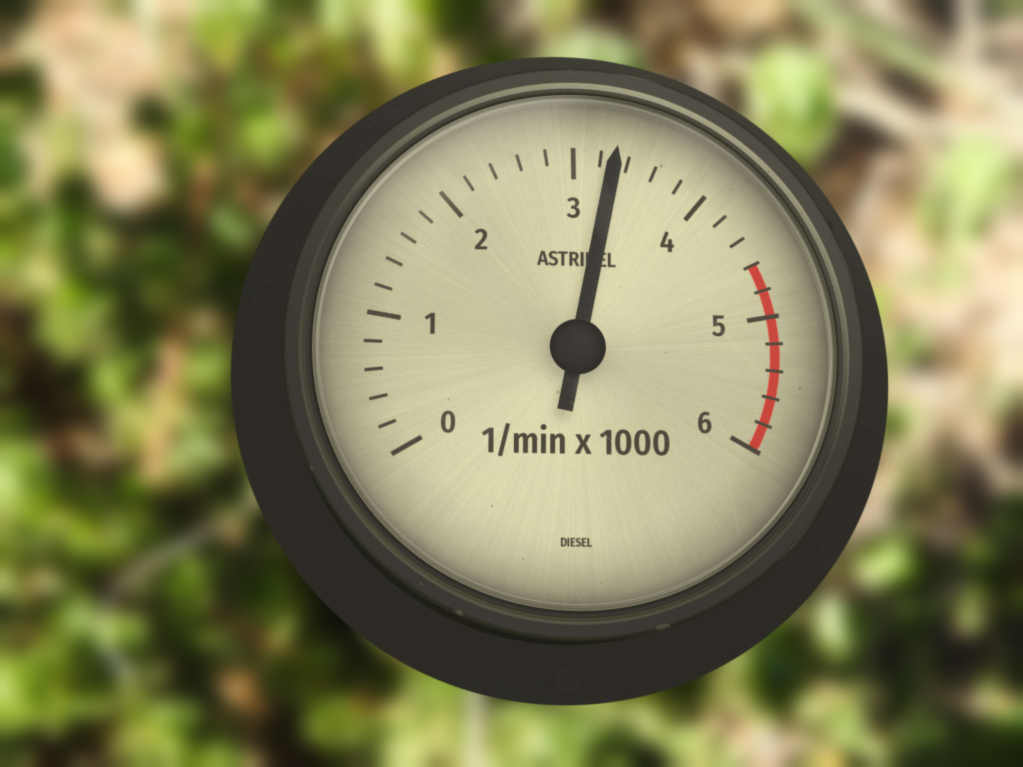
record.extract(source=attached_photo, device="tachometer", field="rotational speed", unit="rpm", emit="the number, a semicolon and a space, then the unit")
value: 3300; rpm
